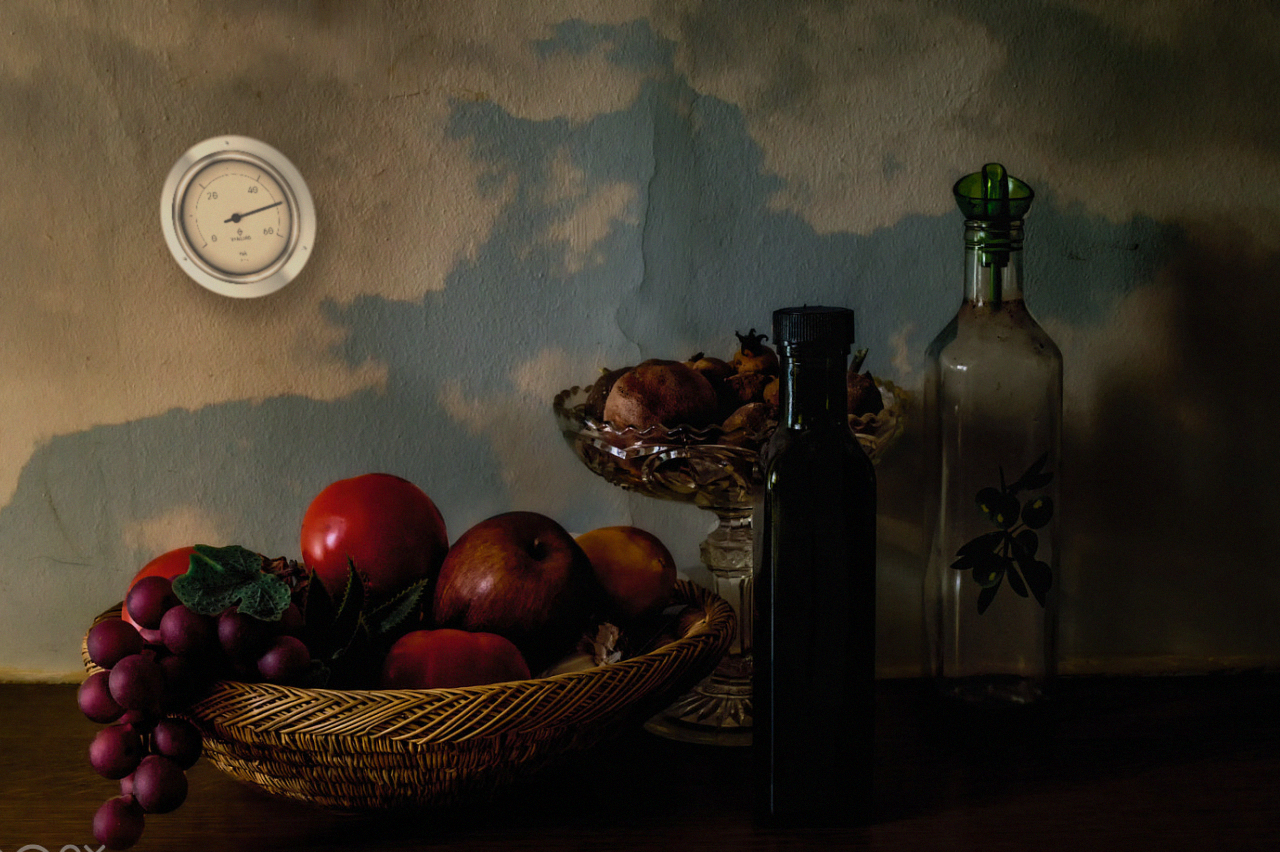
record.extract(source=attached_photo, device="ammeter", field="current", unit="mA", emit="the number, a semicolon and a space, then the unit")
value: 50; mA
